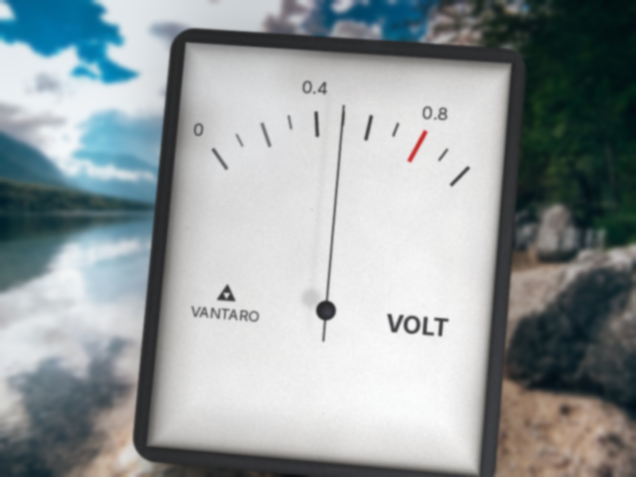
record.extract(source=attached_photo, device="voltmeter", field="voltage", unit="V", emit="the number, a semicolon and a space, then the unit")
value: 0.5; V
